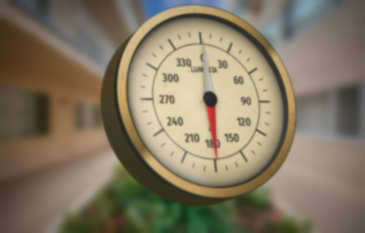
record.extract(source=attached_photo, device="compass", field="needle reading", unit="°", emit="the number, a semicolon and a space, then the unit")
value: 180; °
